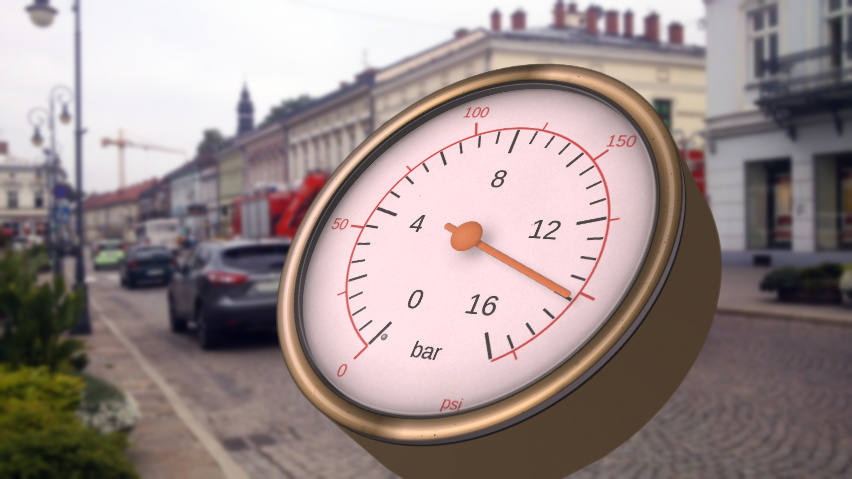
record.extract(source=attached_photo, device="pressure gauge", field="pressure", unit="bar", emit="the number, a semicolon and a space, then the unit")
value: 14; bar
